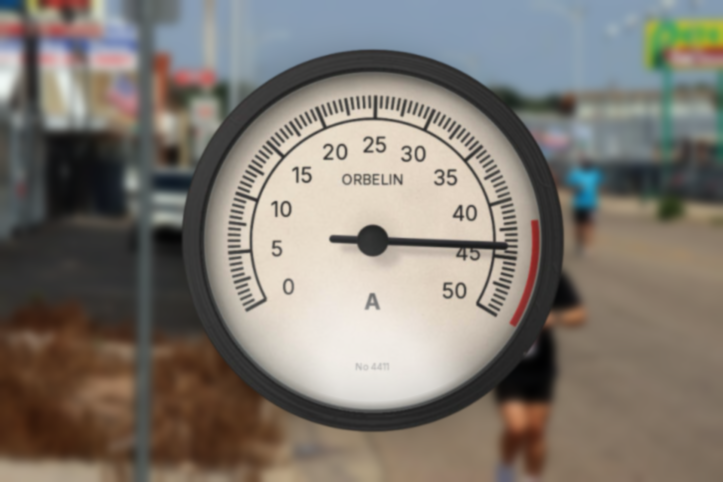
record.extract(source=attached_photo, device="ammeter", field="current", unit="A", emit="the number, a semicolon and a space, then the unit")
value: 44; A
